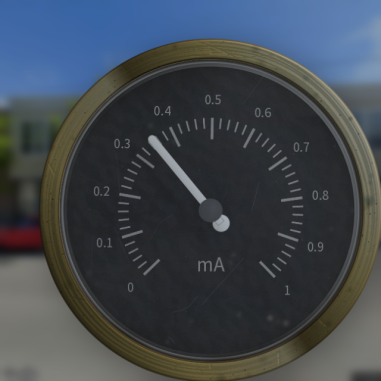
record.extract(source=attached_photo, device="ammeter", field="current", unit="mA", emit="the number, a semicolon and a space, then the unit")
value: 0.35; mA
